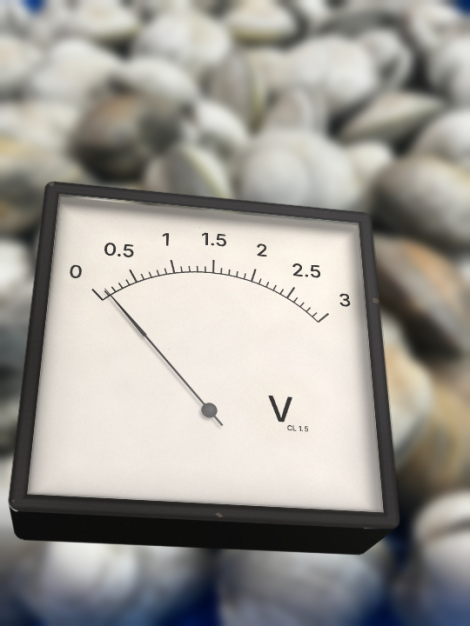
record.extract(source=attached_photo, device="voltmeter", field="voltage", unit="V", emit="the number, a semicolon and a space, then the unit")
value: 0.1; V
